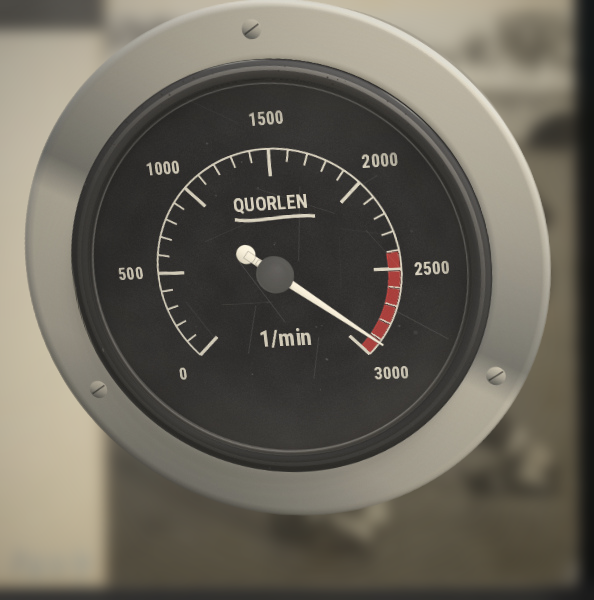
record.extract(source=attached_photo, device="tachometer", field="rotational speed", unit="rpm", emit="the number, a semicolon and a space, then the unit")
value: 2900; rpm
